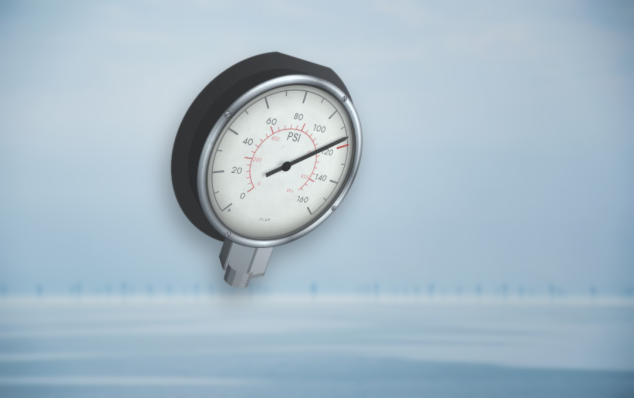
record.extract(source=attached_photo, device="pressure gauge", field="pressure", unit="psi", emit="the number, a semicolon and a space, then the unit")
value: 115; psi
